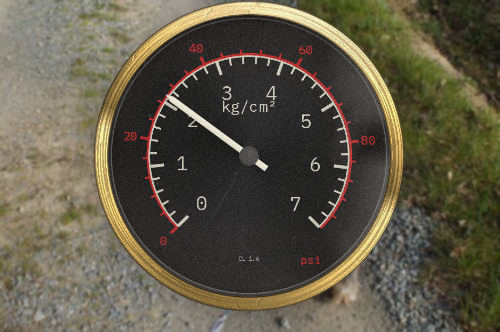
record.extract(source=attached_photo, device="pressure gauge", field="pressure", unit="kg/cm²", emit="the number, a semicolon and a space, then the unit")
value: 2.1; kg/cm²
